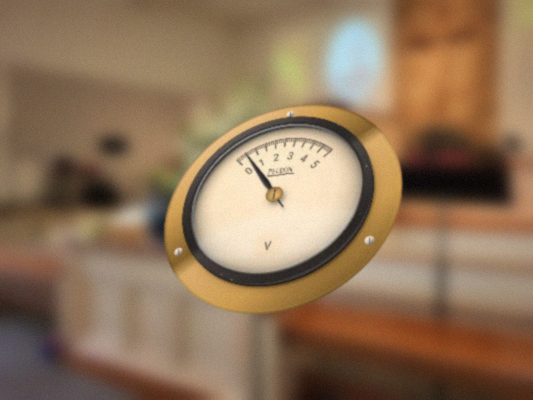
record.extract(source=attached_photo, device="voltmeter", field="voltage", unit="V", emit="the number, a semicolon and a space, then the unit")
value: 0.5; V
